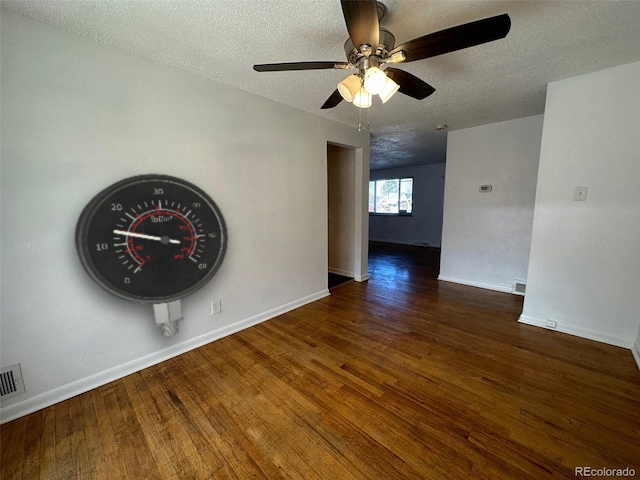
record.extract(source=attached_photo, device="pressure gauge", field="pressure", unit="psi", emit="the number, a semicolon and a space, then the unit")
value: 14; psi
